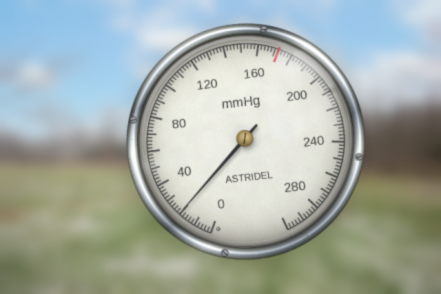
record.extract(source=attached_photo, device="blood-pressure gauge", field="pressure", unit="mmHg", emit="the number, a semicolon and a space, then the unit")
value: 20; mmHg
